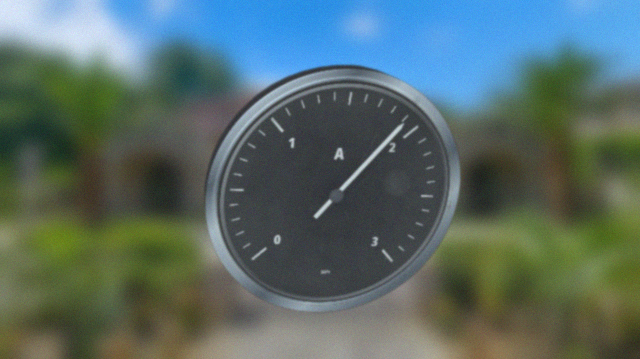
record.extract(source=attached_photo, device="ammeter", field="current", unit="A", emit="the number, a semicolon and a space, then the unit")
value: 1.9; A
